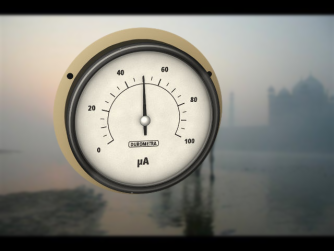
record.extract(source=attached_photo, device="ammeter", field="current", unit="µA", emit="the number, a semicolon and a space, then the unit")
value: 50; µA
